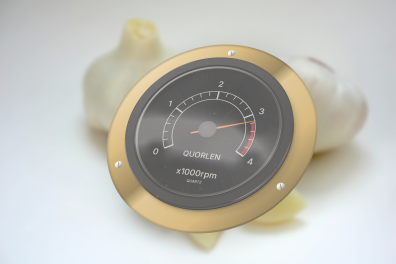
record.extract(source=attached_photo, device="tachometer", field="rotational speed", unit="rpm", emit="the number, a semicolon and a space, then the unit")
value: 3200; rpm
